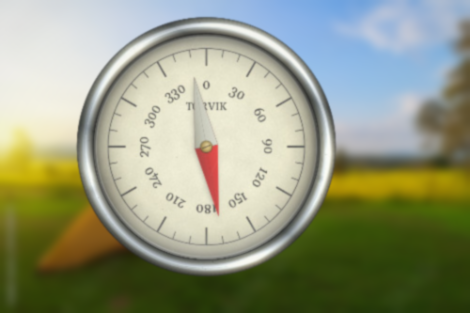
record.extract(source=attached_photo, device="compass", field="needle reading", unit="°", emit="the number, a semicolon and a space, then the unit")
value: 170; °
